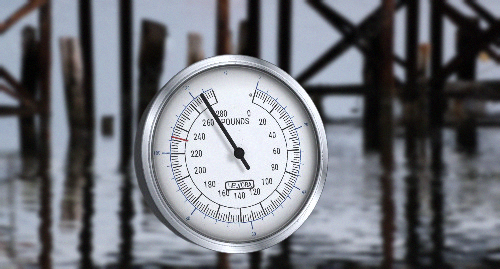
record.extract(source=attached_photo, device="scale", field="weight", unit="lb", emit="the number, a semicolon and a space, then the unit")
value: 270; lb
